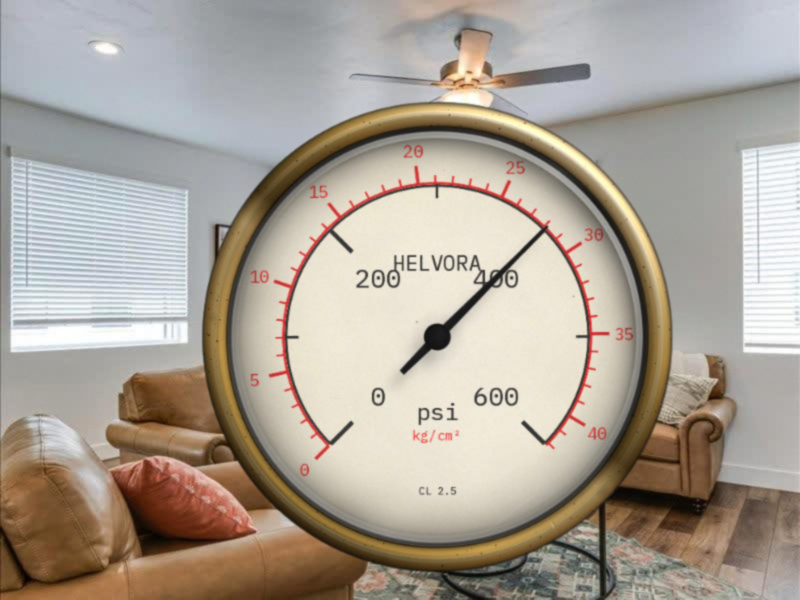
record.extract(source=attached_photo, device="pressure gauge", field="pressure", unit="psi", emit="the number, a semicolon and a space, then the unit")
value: 400; psi
